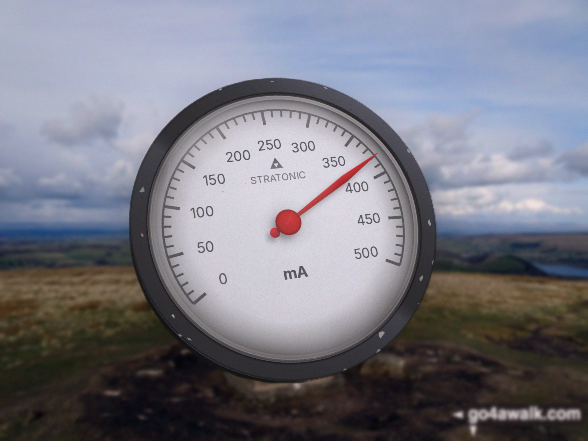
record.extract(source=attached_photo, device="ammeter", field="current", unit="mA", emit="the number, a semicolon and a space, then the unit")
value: 380; mA
